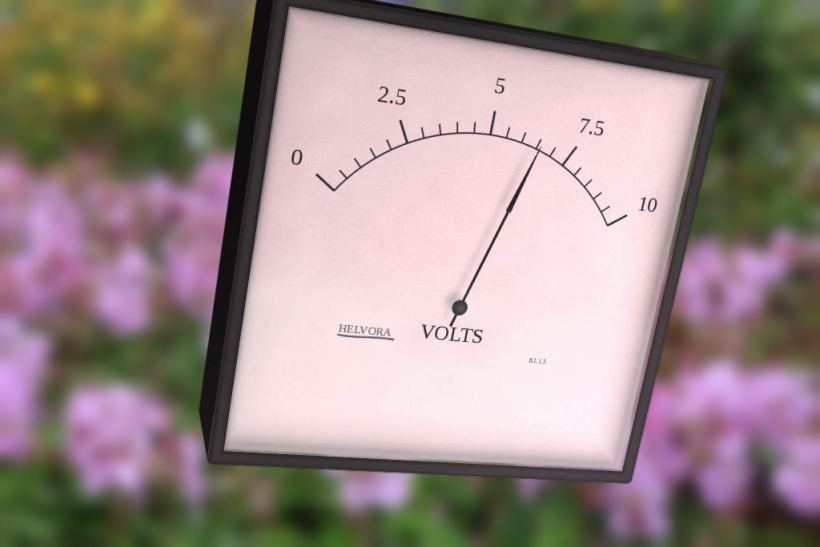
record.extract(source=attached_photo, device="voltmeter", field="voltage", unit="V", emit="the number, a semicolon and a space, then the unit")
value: 6.5; V
